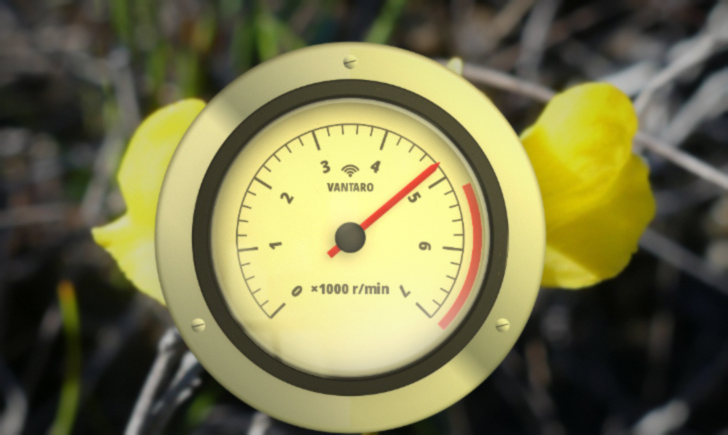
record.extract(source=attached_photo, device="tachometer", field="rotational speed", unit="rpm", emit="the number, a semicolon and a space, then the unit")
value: 4800; rpm
